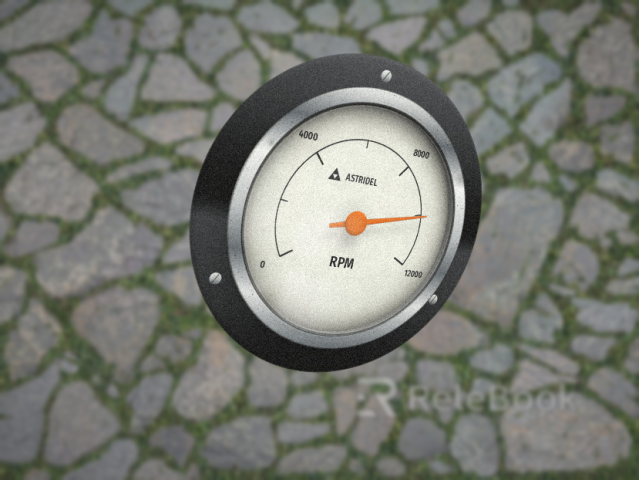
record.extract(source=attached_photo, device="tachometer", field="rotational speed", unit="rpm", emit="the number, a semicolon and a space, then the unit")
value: 10000; rpm
